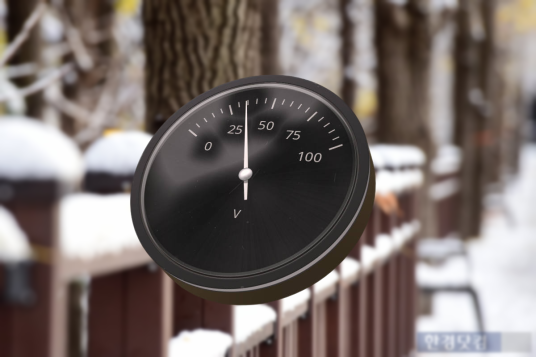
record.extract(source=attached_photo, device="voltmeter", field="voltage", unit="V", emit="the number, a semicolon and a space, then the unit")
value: 35; V
